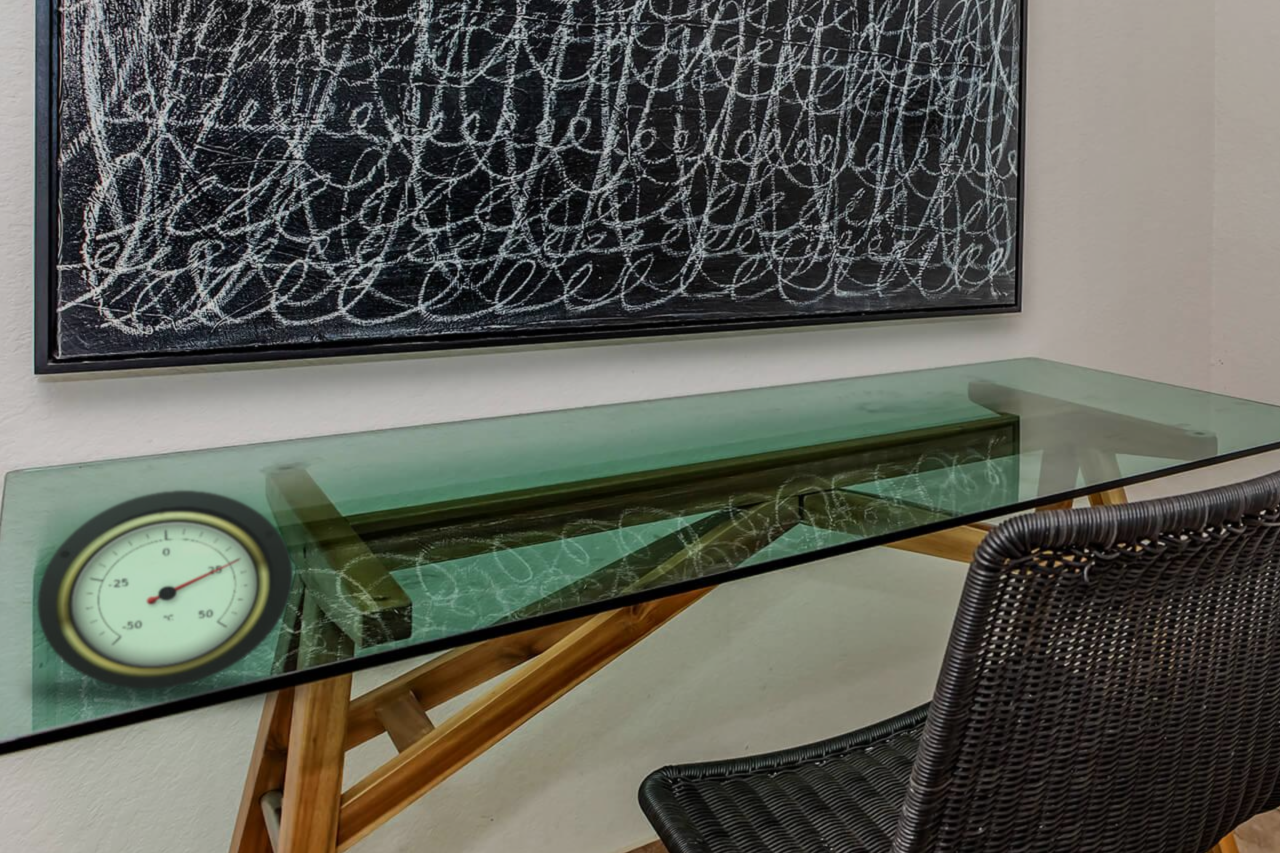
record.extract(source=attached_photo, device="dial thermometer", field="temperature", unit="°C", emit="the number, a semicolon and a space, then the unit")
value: 25; °C
